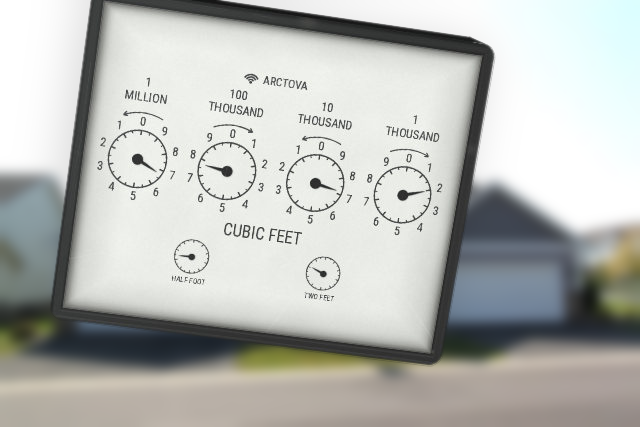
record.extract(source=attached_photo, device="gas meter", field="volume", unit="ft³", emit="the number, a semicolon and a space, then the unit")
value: 677200; ft³
